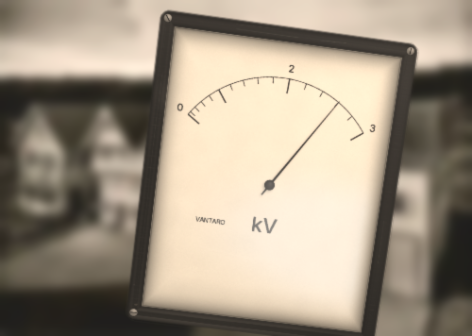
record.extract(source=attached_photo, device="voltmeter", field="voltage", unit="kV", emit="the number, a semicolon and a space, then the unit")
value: 2.6; kV
